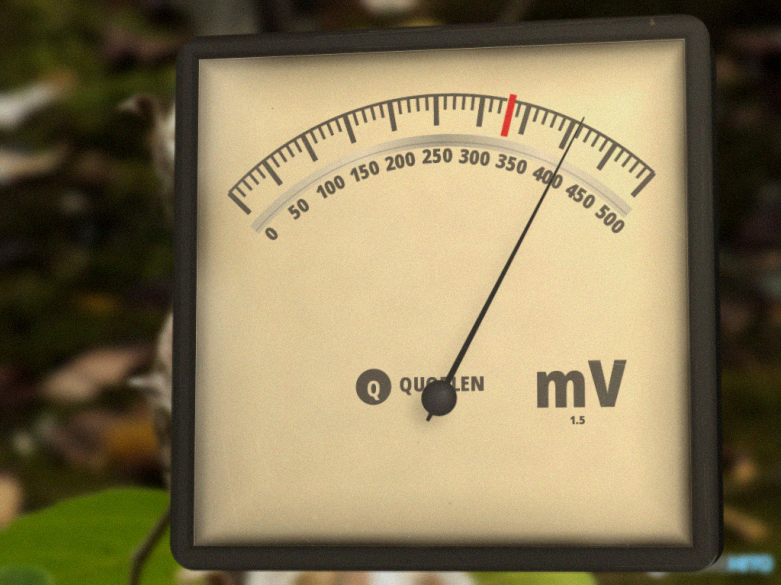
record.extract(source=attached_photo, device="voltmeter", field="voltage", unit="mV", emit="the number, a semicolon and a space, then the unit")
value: 410; mV
